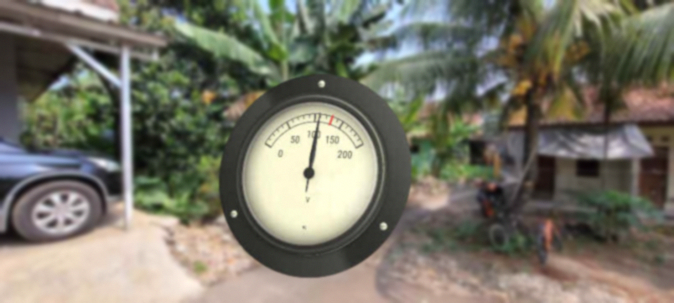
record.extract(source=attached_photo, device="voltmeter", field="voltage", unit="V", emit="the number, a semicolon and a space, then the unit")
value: 110; V
